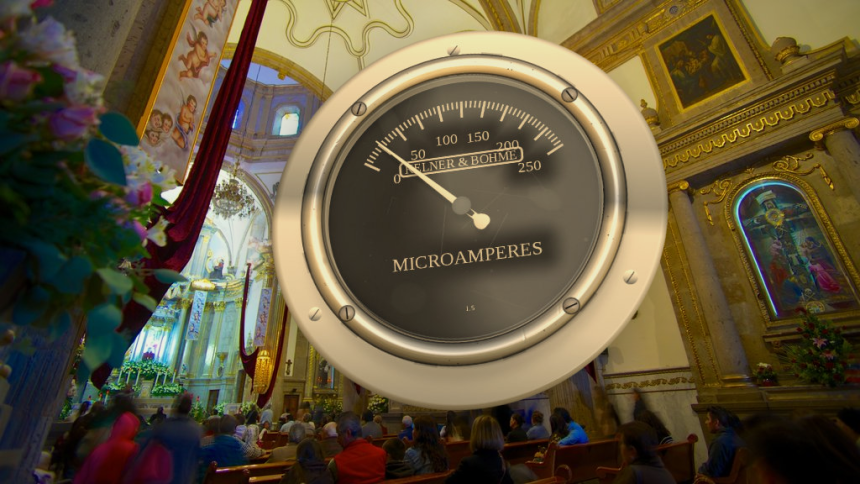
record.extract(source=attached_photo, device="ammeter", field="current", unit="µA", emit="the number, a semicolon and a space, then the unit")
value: 25; µA
